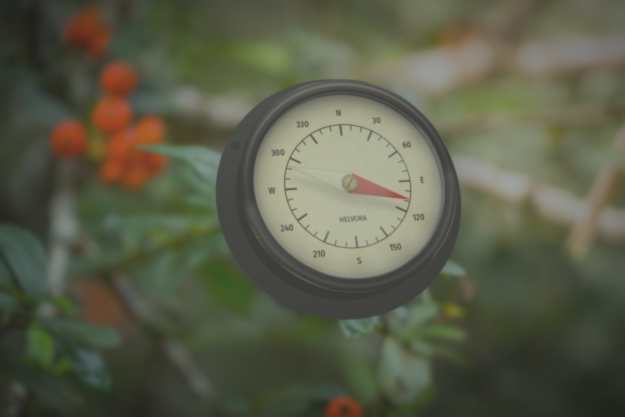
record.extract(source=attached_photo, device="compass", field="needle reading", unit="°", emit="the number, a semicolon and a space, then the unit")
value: 110; °
